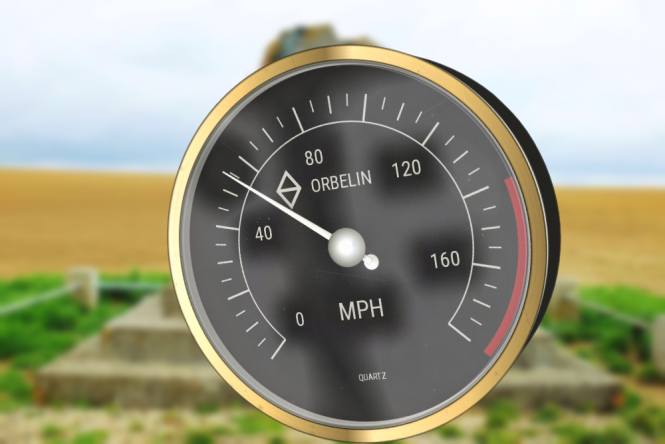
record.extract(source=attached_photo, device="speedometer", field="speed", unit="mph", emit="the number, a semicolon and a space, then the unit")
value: 55; mph
